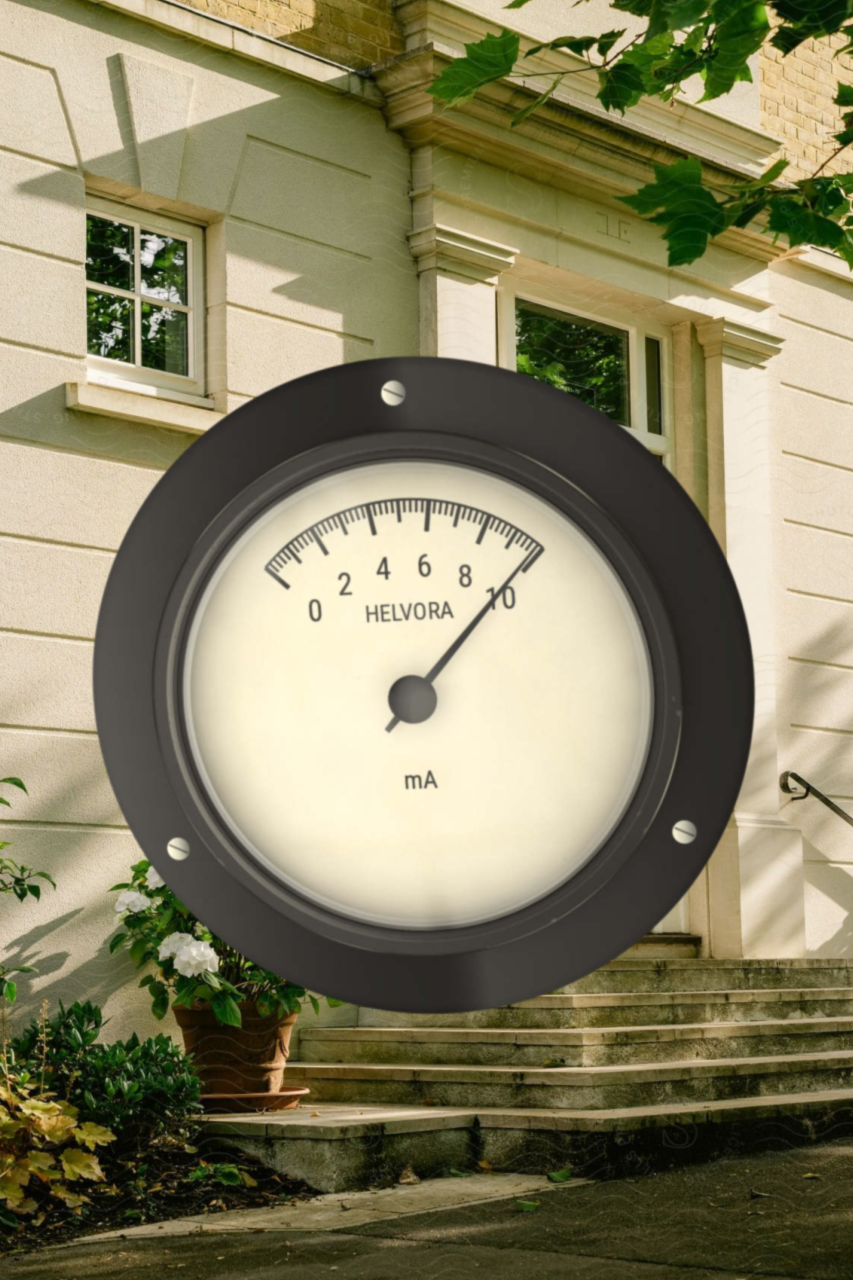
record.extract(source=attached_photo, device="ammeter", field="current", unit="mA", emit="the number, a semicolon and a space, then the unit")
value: 9.8; mA
